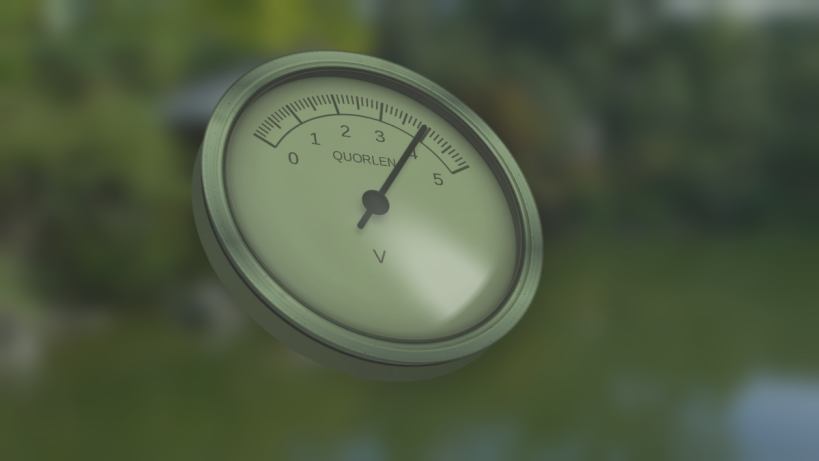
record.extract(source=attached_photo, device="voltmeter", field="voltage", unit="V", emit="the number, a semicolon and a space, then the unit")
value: 3.9; V
